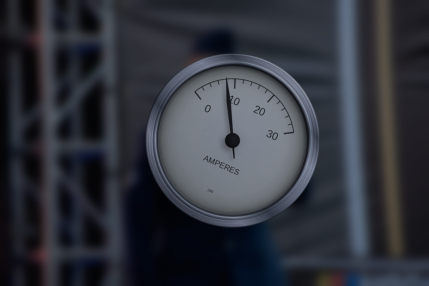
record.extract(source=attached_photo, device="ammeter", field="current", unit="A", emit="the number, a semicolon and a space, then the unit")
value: 8; A
